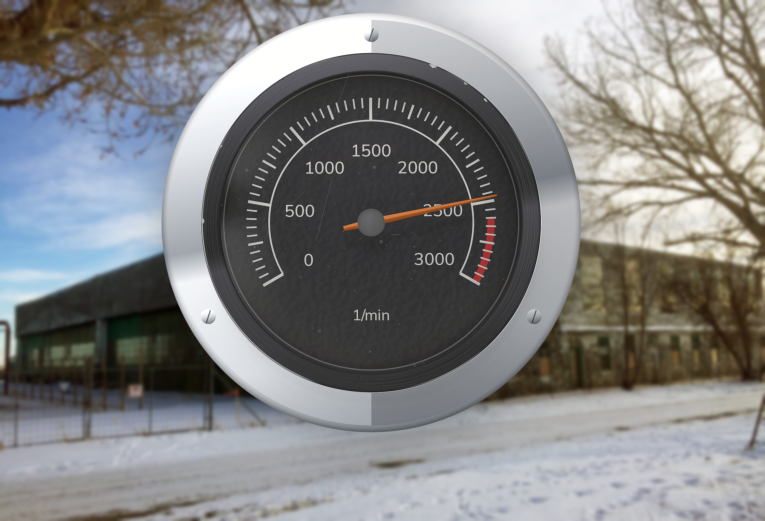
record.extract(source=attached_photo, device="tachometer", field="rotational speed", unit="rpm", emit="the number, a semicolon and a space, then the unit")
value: 2475; rpm
